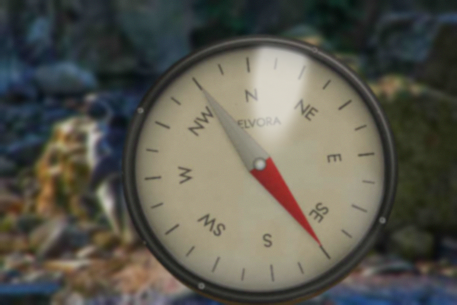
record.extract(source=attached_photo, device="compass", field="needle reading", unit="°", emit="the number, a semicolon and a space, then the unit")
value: 150; °
